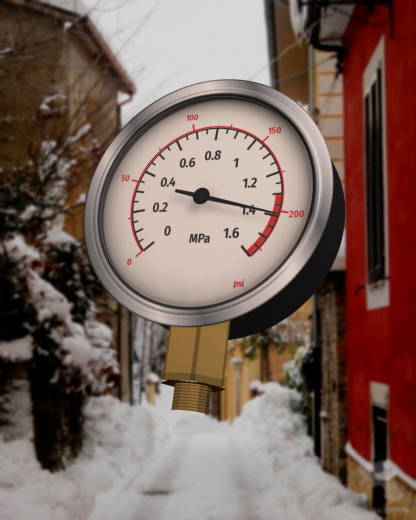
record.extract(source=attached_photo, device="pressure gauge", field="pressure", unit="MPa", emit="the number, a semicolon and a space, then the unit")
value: 1.4; MPa
